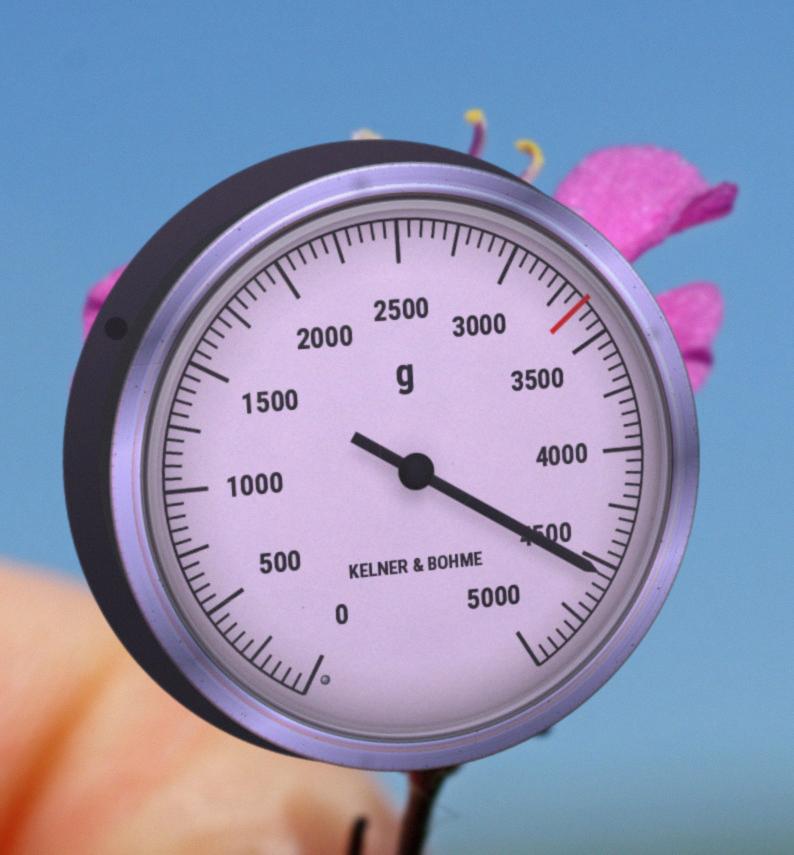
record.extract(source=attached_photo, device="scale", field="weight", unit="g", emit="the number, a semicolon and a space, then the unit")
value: 4550; g
